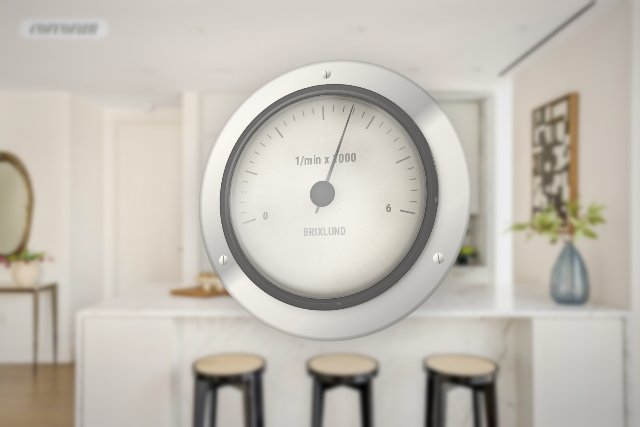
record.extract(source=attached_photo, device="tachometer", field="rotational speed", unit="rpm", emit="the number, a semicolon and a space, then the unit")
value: 3600; rpm
